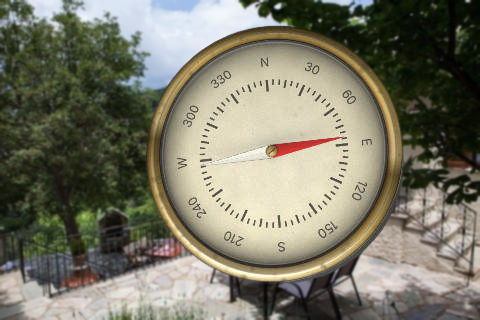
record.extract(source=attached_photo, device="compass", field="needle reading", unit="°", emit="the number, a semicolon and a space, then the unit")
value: 85; °
